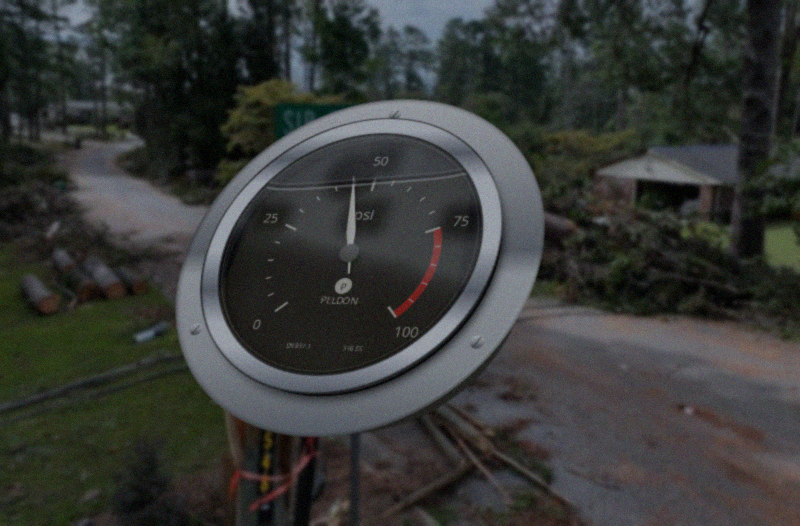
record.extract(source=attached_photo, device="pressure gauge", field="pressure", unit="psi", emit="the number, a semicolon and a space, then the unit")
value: 45; psi
